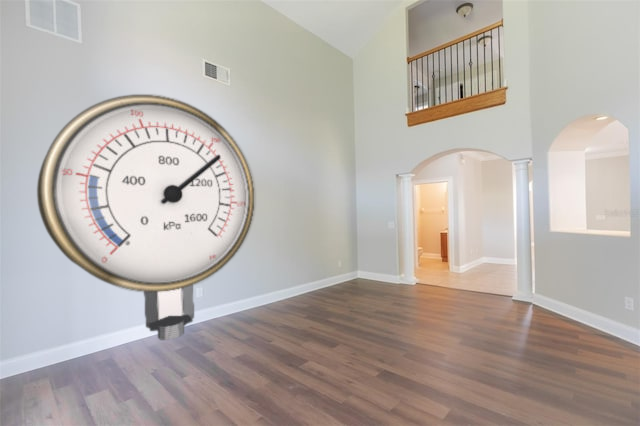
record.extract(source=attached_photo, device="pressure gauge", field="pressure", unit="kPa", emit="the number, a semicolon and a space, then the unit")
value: 1100; kPa
